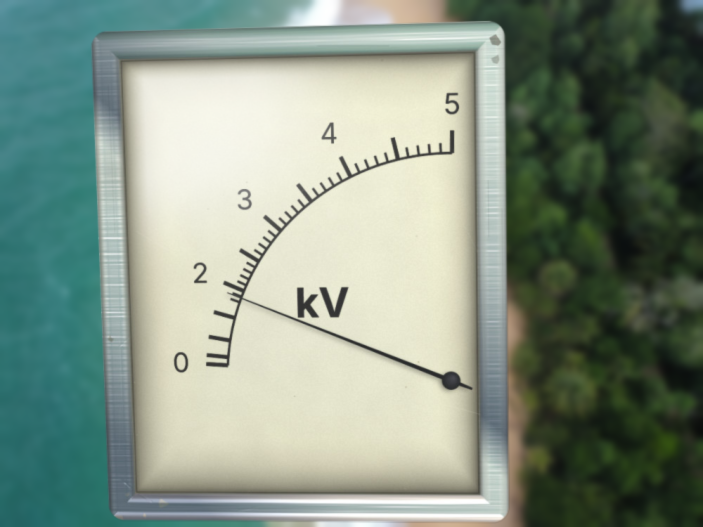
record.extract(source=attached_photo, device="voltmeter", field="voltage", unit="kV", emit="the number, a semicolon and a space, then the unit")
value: 1.9; kV
